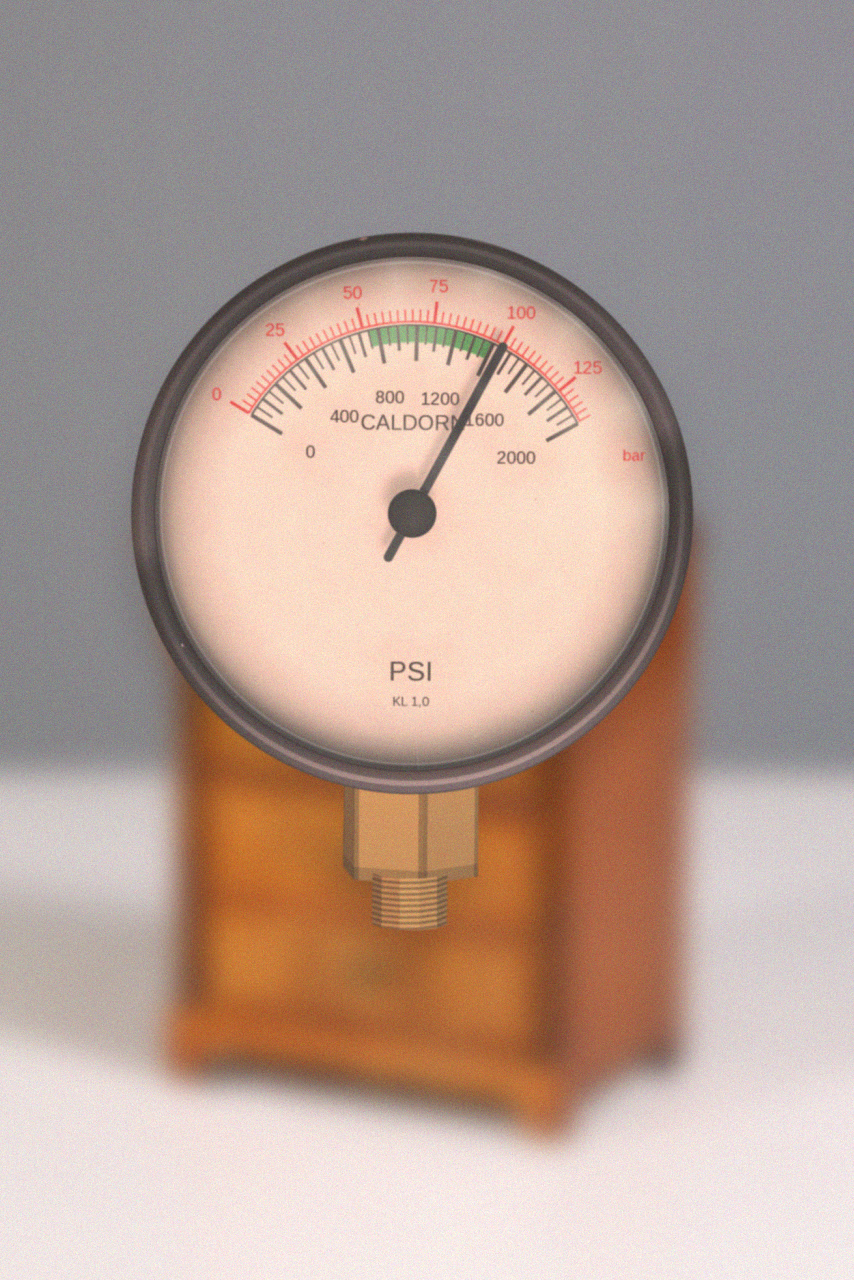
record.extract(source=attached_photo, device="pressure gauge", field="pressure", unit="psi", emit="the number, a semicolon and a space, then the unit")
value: 1450; psi
